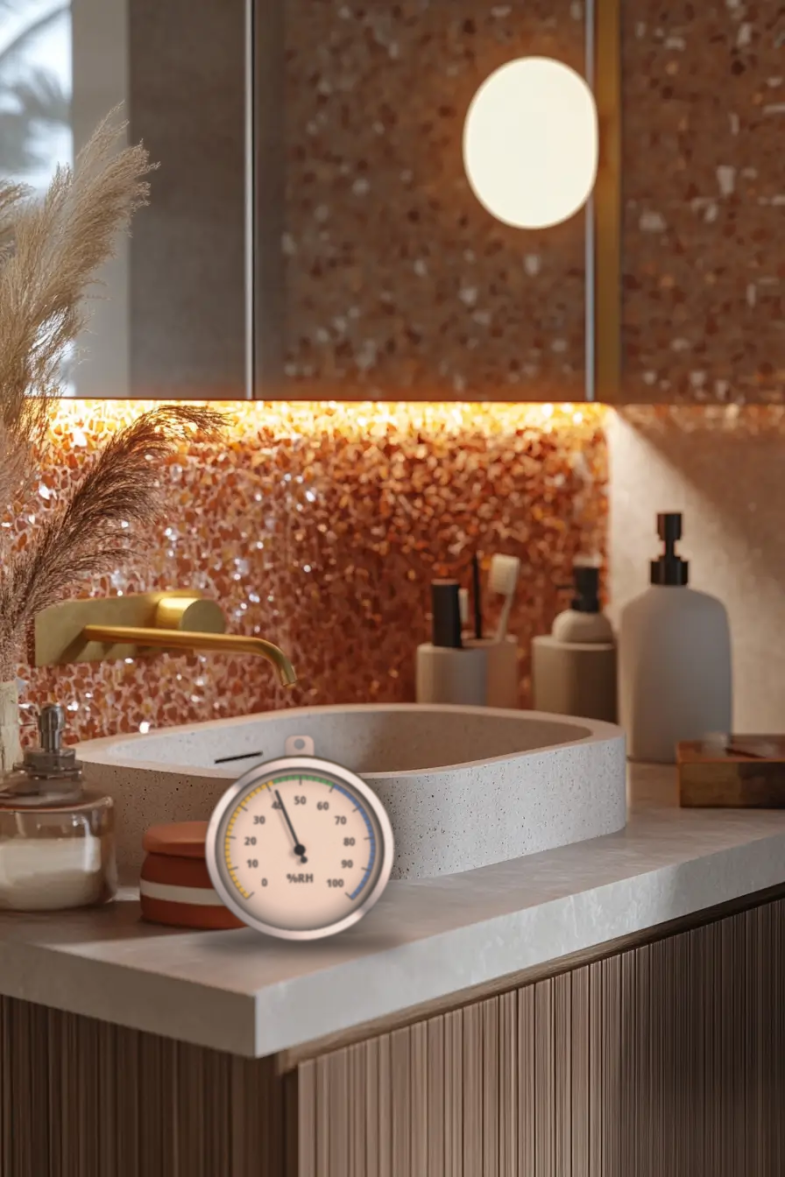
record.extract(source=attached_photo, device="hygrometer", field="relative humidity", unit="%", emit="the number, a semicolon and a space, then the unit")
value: 42; %
